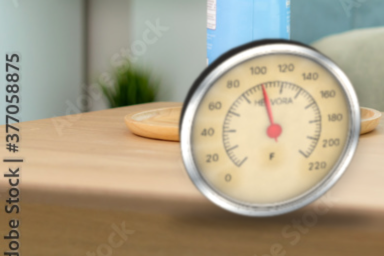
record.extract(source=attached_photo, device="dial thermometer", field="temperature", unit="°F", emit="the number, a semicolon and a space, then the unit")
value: 100; °F
